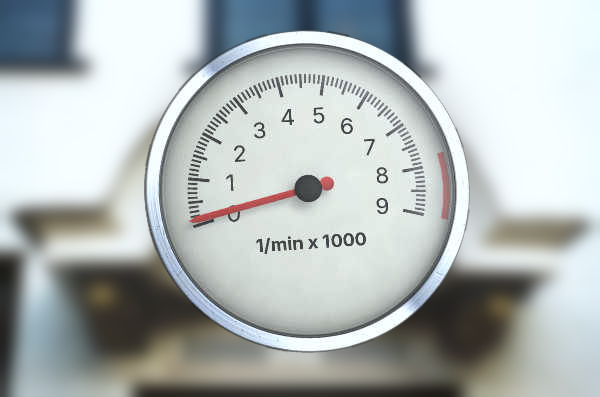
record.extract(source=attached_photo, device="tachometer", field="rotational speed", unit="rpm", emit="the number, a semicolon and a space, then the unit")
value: 100; rpm
